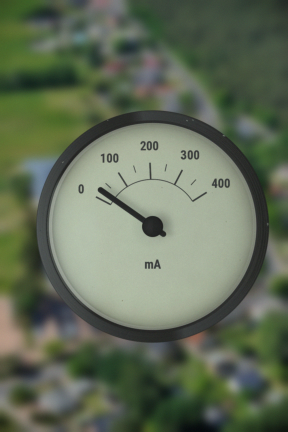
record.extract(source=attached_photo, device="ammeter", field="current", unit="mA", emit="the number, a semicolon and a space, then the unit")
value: 25; mA
